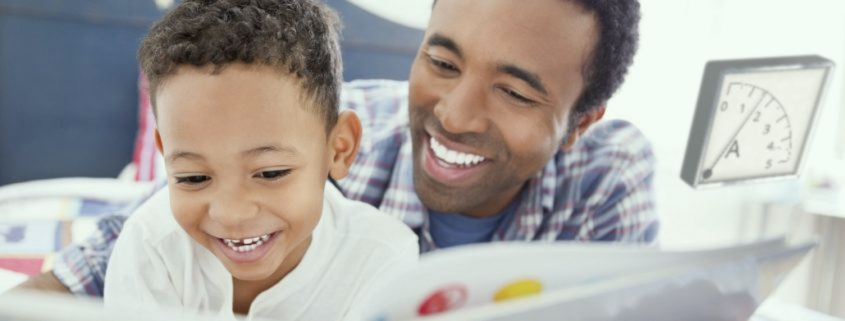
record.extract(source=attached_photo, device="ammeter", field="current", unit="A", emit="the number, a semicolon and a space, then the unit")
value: 1.5; A
